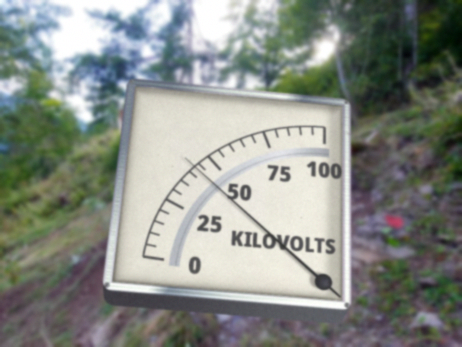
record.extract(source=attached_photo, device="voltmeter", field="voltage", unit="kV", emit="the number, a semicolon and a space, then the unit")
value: 42.5; kV
